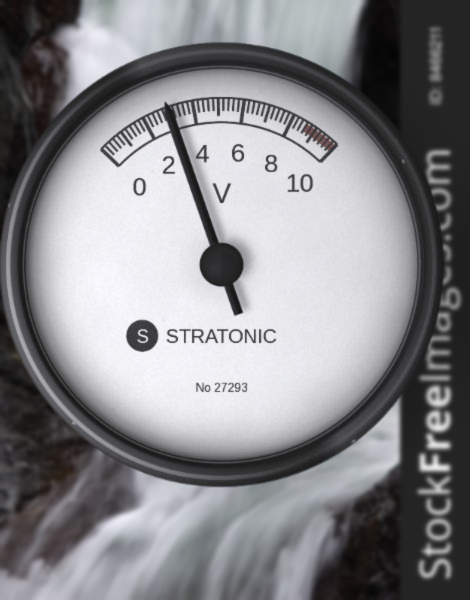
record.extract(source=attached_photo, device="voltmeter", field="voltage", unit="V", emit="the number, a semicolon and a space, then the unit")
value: 3; V
